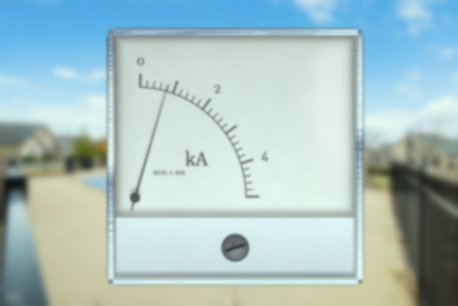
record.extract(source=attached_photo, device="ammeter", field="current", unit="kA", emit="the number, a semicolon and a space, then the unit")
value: 0.8; kA
